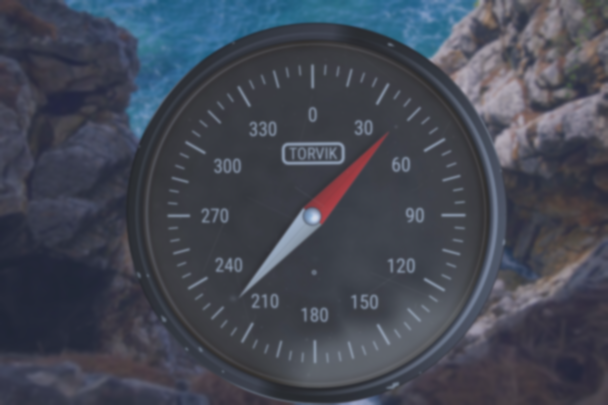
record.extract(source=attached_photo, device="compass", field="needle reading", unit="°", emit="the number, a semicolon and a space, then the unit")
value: 42.5; °
